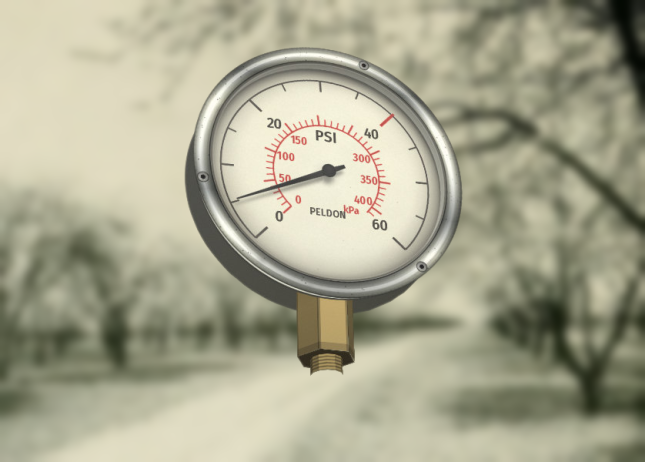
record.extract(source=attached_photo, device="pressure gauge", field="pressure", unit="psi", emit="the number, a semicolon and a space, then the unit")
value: 5; psi
